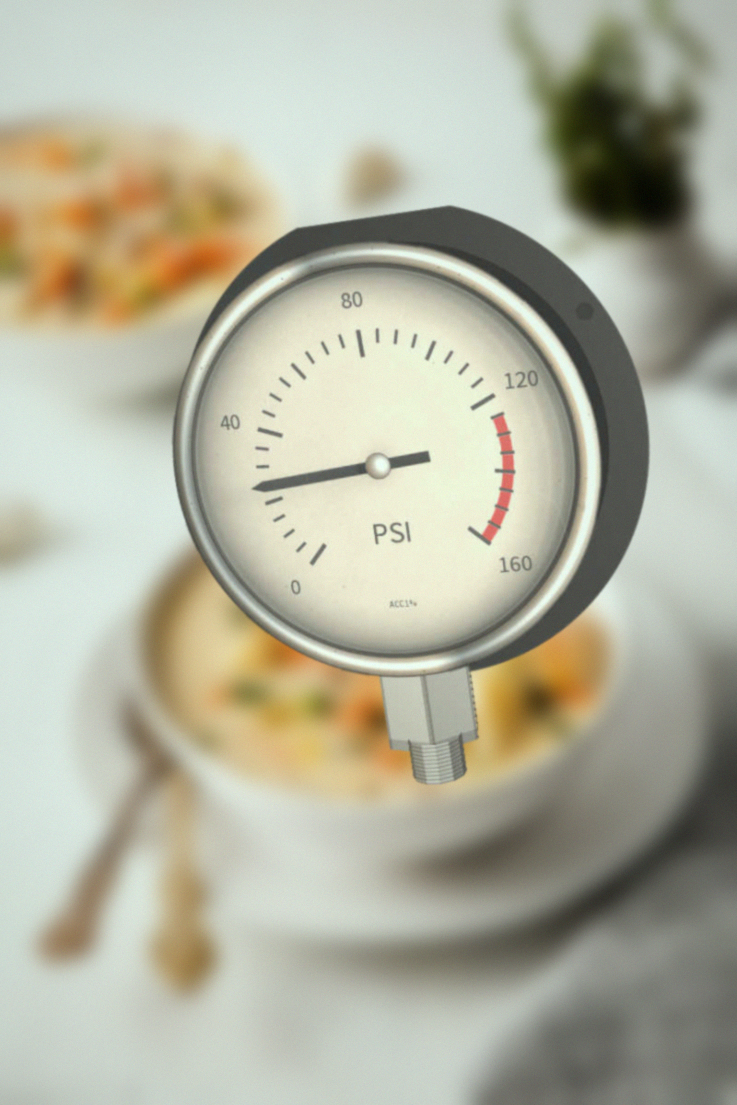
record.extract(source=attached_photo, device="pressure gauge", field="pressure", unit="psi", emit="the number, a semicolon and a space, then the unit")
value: 25; psi
